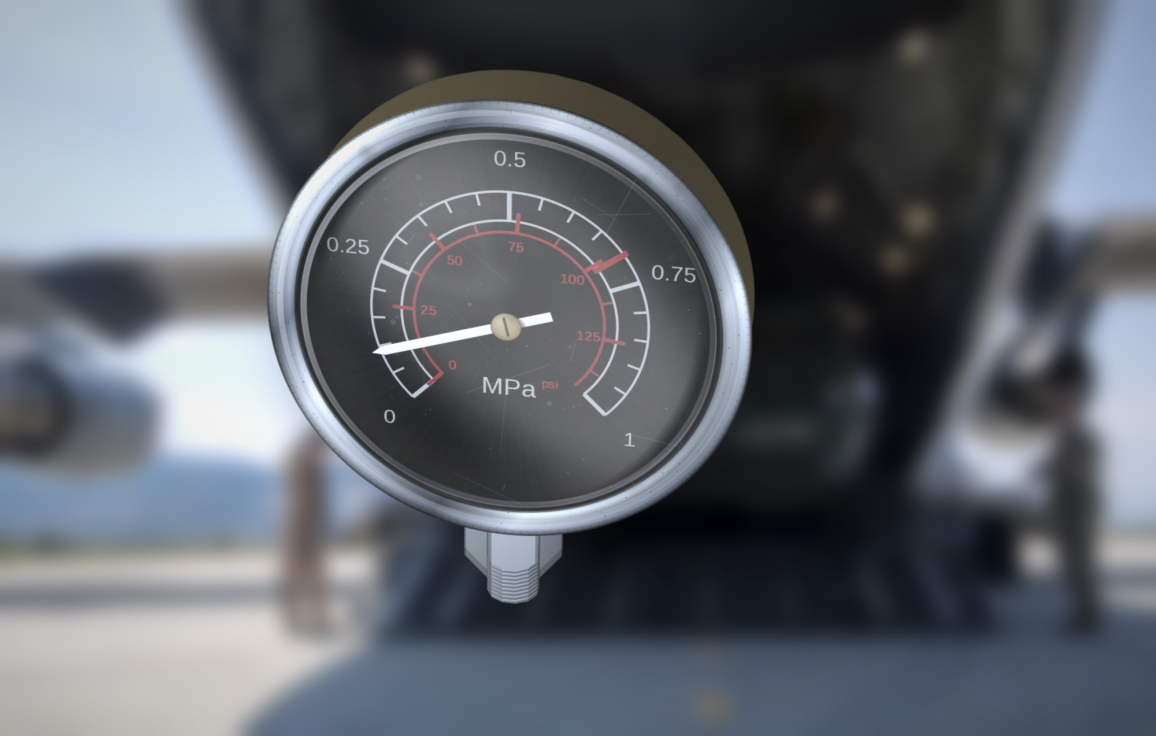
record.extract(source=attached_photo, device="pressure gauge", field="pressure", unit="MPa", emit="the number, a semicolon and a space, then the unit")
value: 0.1; MPa
